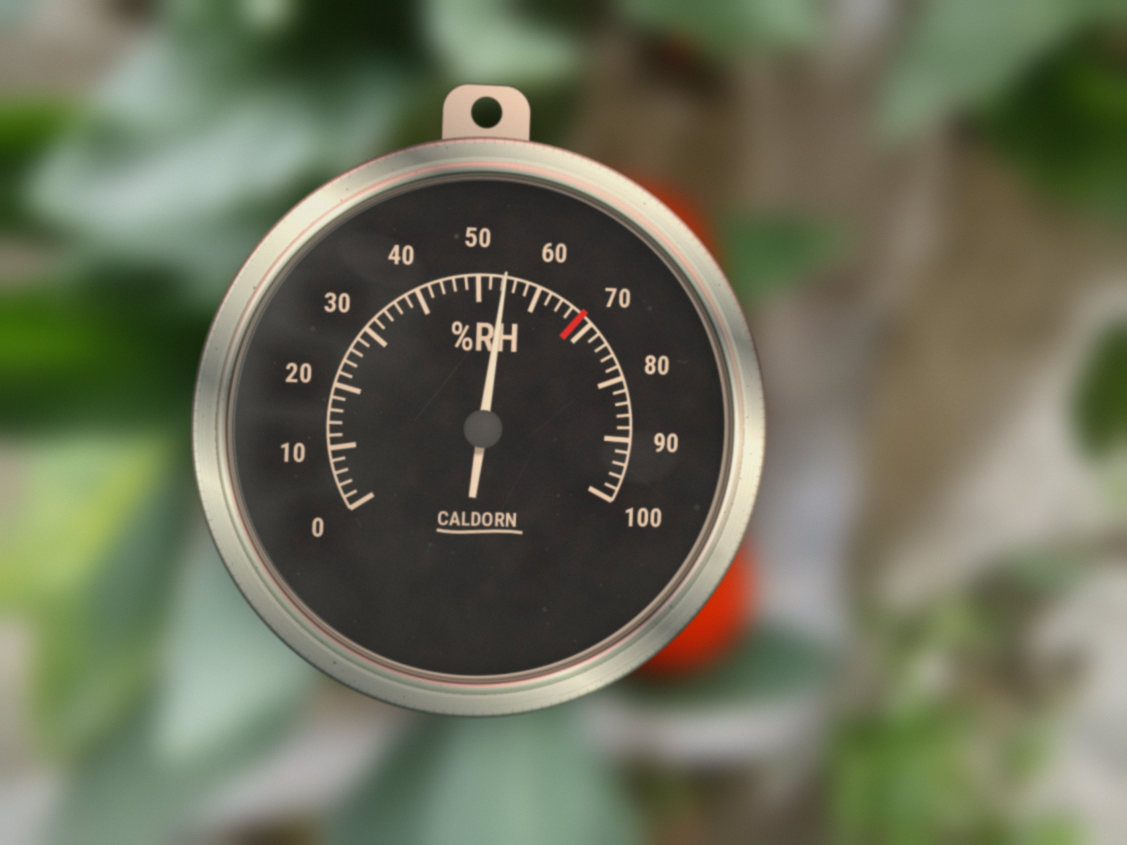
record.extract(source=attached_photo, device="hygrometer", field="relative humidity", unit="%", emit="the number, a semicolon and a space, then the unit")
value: 54; %
